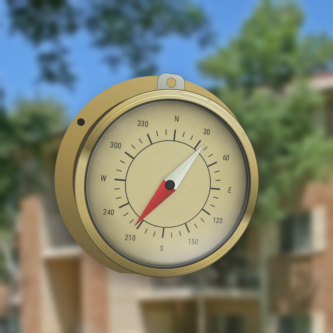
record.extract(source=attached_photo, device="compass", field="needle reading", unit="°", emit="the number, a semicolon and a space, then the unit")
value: 215; °
